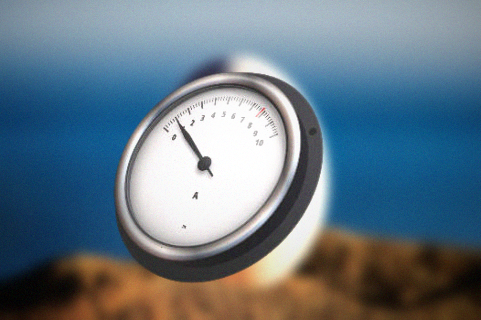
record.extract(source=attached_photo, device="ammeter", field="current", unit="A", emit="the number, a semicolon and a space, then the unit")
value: 1; A
